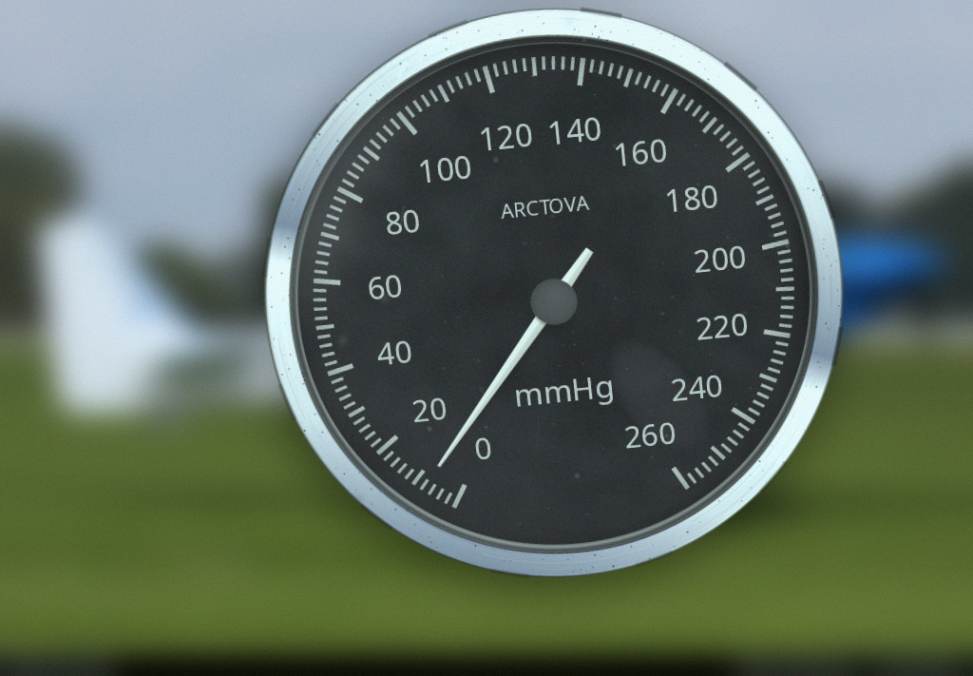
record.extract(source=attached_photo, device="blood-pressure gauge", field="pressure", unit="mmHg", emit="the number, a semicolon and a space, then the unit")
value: 8; mmHg
